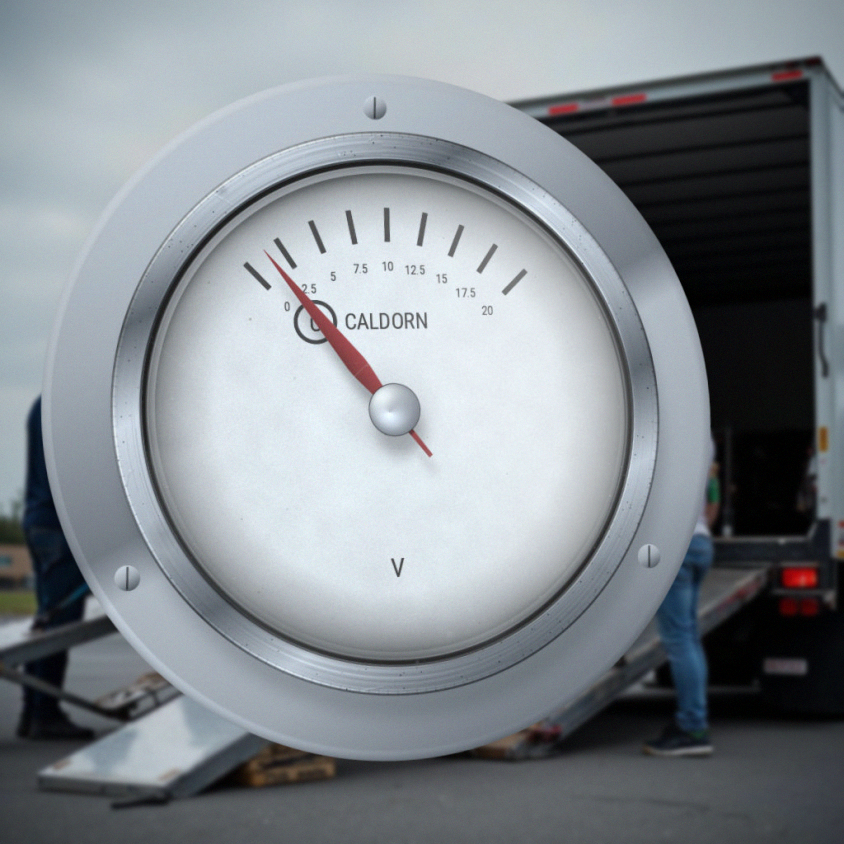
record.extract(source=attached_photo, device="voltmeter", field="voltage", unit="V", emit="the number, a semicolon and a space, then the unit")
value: 1.25; V
